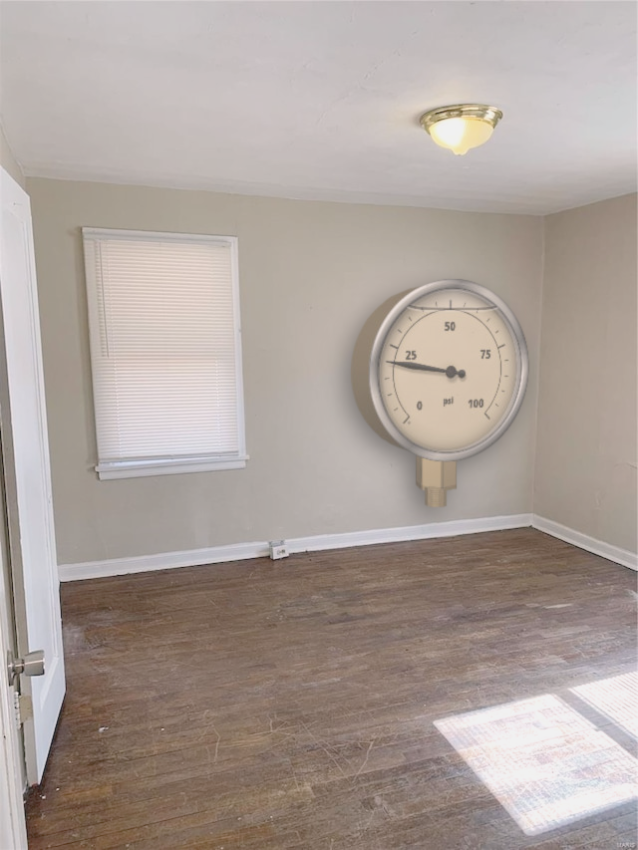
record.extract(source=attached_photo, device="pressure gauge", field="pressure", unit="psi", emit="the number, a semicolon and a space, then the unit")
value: 20; psi
